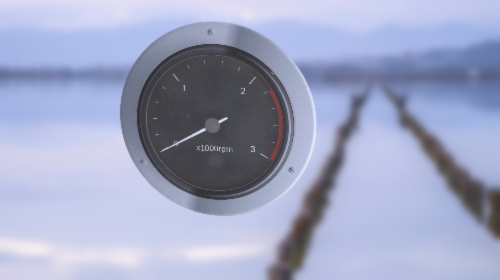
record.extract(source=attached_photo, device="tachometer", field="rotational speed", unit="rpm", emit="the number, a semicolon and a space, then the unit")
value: 0; rpm
